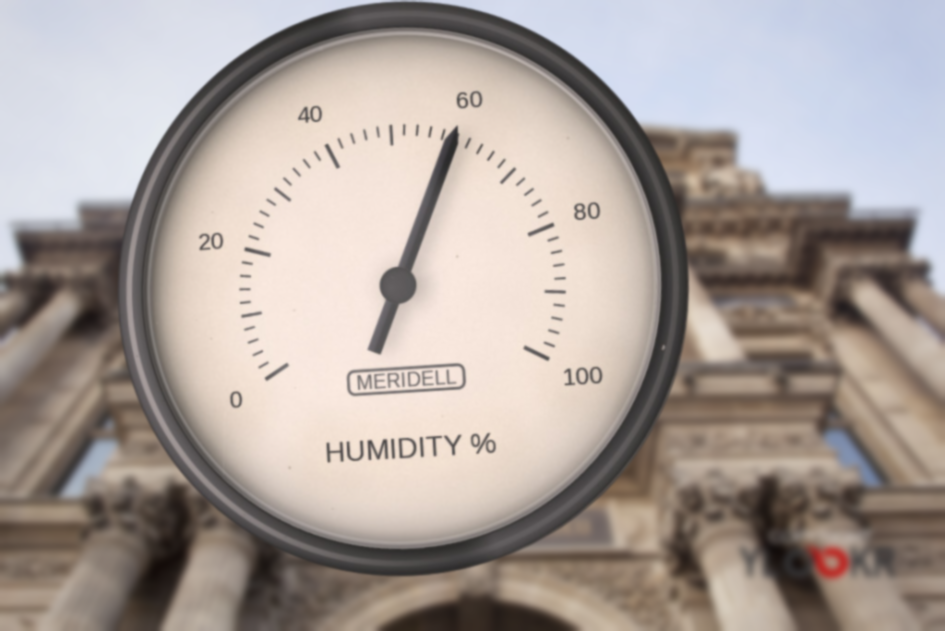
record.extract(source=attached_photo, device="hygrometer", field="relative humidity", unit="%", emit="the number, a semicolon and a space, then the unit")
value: 60; %
